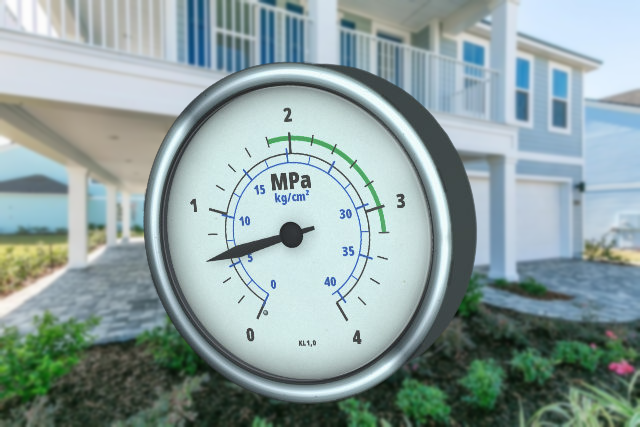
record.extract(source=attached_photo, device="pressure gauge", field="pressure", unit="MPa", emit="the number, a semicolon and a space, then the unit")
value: 0.6; MPa
